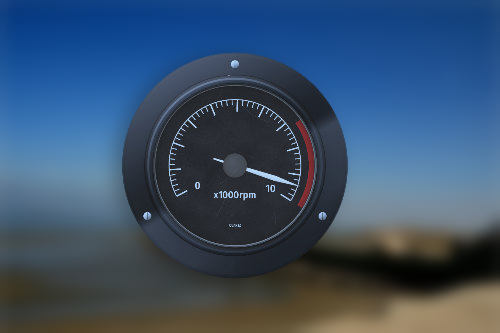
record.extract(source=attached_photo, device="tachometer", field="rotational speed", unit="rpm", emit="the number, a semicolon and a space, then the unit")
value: 9400; rpm
